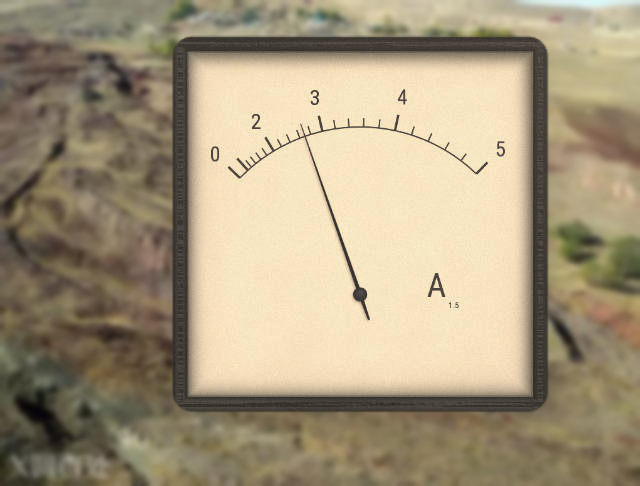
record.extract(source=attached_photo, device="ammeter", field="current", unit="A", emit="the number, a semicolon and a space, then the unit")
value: 2.7; A
